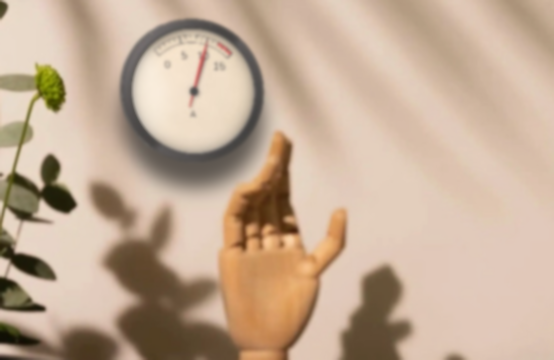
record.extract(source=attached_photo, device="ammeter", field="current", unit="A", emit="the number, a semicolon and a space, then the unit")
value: 10; A
